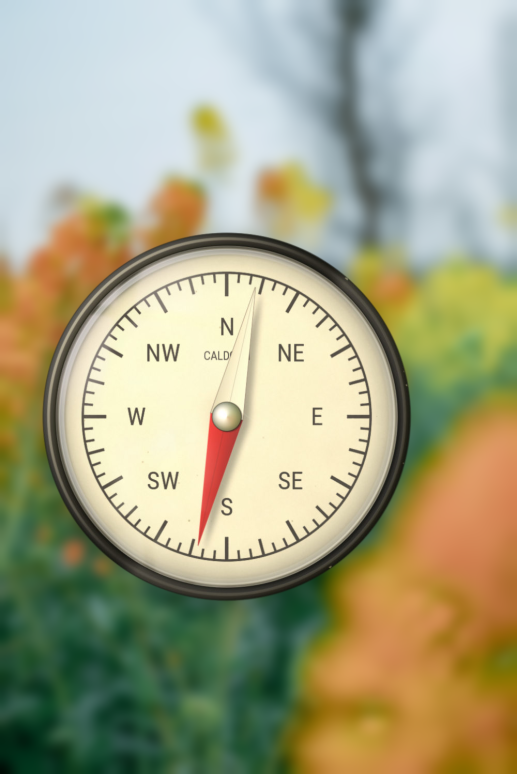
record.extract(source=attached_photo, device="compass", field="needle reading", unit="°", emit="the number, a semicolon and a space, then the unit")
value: 192.5; °
